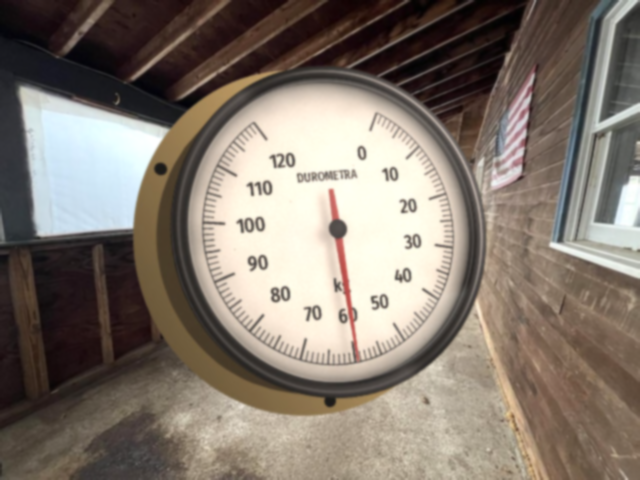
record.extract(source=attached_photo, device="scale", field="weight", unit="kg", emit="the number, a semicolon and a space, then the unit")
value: 60; kg
